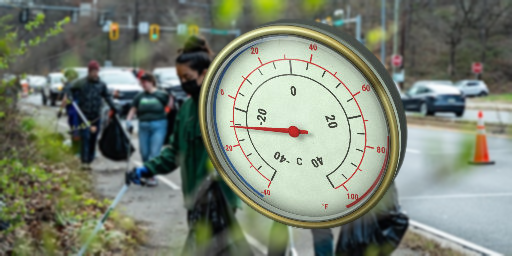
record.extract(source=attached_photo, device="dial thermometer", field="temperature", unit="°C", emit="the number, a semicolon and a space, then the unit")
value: -24; °C
